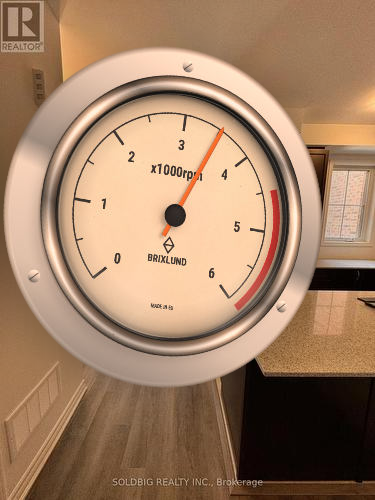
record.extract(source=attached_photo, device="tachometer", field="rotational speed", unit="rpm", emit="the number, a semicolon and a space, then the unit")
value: 3500; rpm
